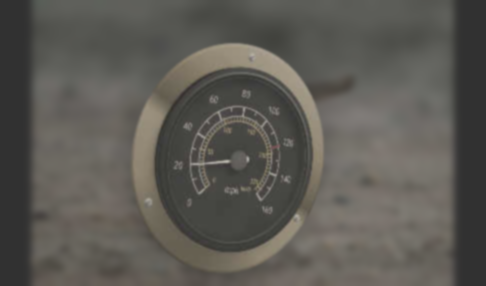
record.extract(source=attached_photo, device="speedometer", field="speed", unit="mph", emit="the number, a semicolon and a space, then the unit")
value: 20; mph
